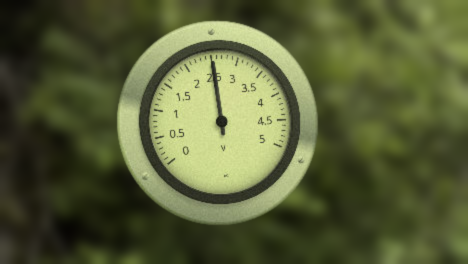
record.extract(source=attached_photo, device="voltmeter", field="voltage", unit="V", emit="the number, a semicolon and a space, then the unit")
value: 2.5; V
